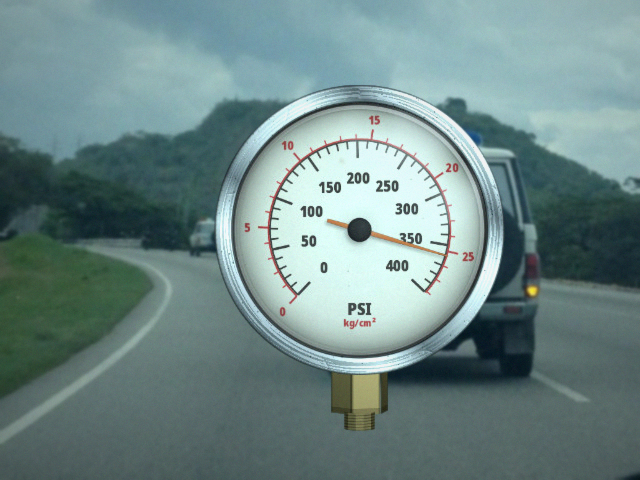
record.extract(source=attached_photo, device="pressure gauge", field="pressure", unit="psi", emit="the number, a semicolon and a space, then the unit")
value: 360; psi
